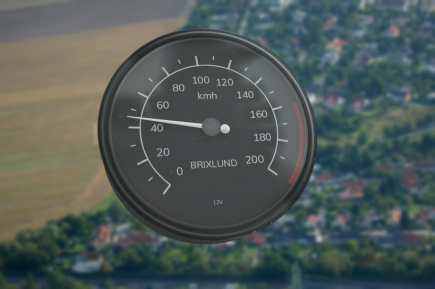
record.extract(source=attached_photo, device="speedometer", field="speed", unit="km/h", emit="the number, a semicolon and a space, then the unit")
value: 45; km/h
